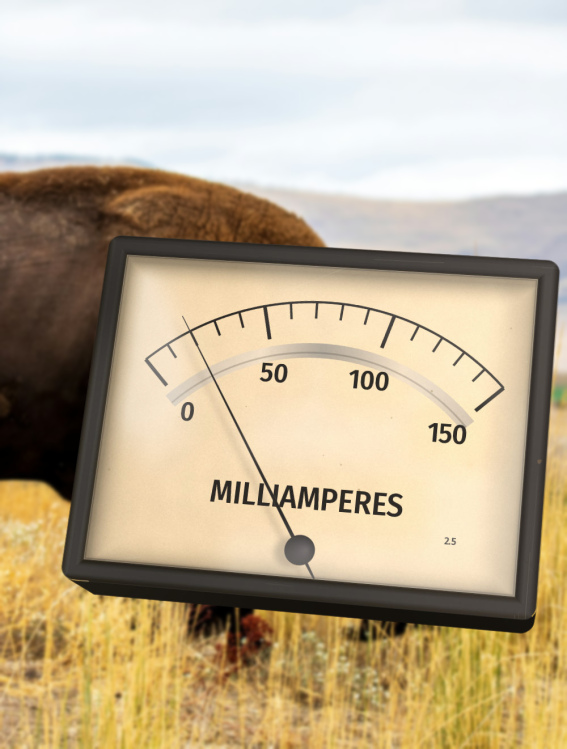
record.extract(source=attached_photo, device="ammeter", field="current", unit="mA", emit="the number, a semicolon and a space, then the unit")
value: 20; mA
